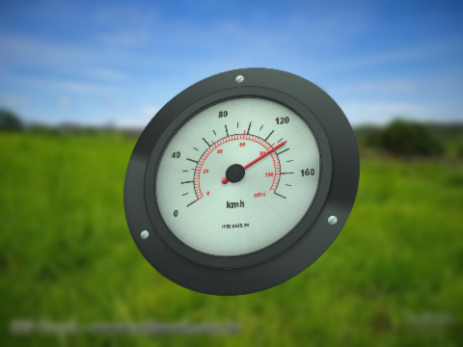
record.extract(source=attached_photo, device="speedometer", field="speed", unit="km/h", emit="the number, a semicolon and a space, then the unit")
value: 135; km/h
